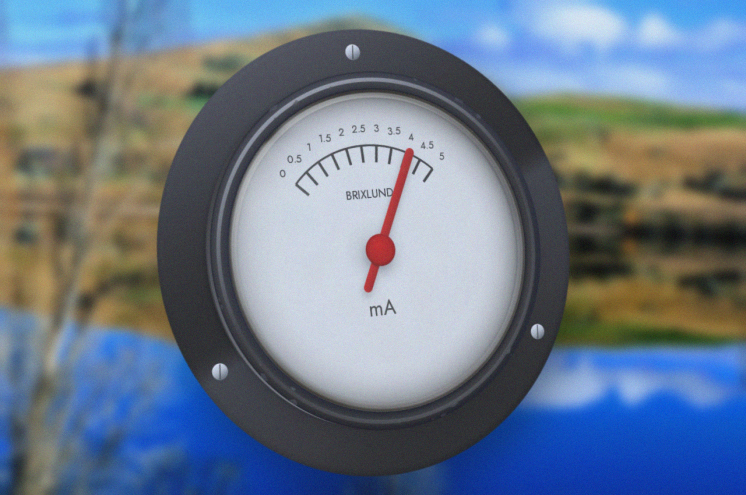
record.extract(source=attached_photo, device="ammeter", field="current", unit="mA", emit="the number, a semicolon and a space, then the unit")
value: 4; mA
